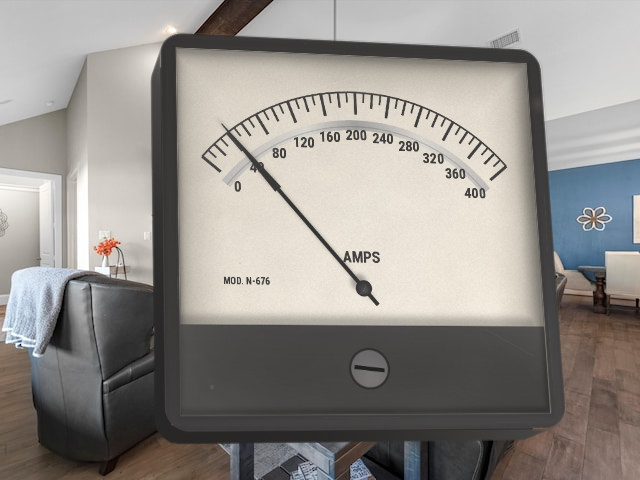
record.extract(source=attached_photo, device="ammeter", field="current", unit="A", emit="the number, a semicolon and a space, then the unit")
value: 40; A
